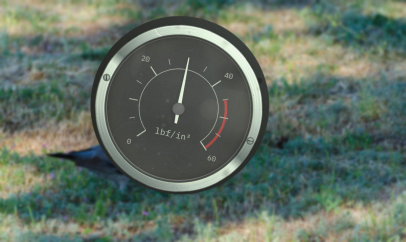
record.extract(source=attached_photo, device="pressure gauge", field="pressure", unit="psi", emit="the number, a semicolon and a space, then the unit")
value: 30; psi
